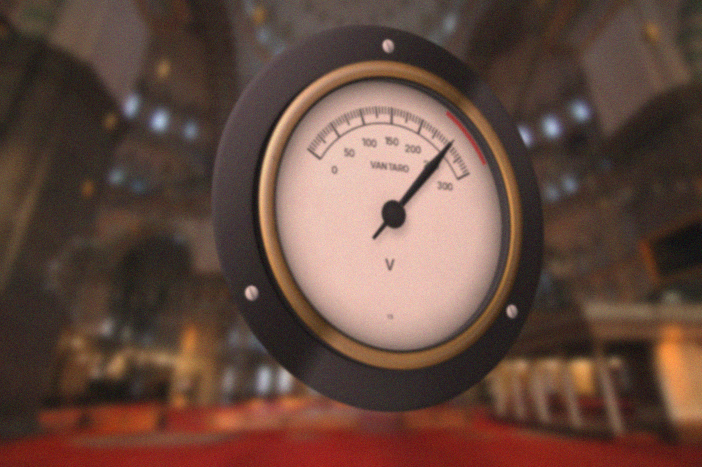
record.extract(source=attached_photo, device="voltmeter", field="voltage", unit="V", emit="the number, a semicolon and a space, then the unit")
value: 250; V
